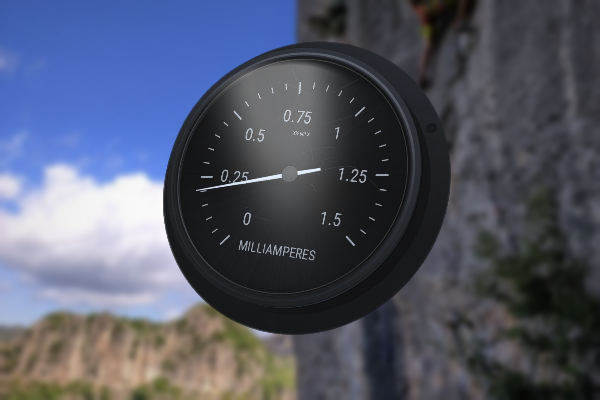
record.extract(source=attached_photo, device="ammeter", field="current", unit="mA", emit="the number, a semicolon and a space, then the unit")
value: 0.2; mA
